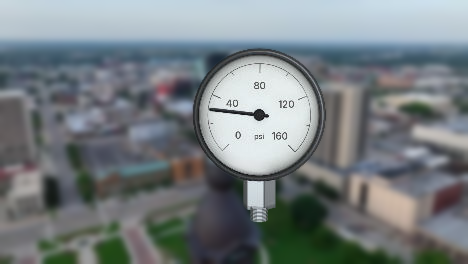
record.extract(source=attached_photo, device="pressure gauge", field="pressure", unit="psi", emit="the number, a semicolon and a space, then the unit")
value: 30; psi
